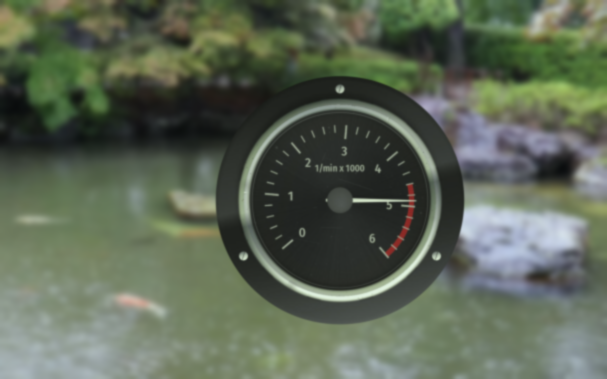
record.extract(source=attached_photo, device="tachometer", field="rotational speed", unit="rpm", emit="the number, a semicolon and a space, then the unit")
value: 4900; rpm
